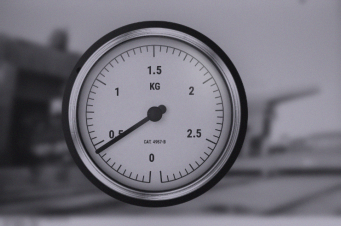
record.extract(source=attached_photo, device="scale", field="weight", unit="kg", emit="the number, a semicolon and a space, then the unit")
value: 0.45; kg
